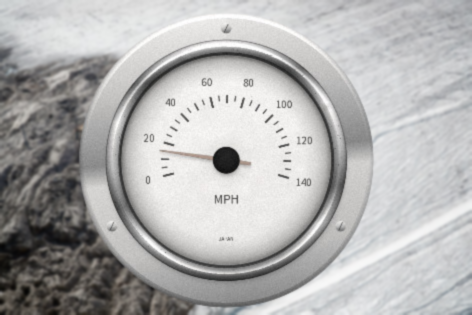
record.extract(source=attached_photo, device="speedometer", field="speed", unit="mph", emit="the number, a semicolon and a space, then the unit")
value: 15; mph
